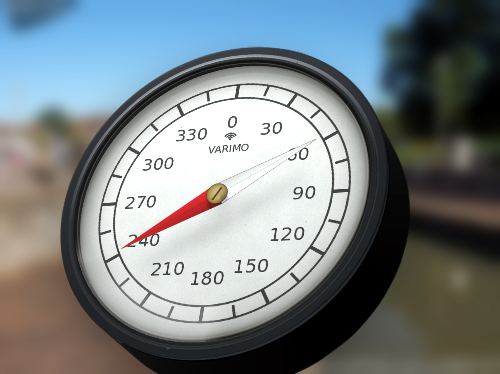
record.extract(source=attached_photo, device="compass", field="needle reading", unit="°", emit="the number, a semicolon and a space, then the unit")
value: 240; °
